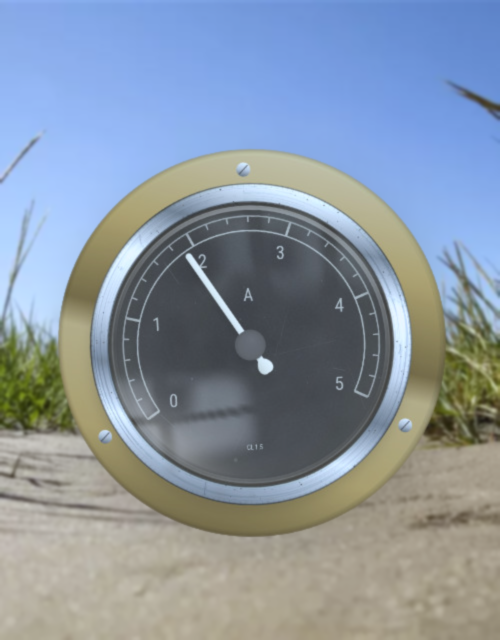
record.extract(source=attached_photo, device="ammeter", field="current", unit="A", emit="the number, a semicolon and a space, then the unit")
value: 1.9; A
